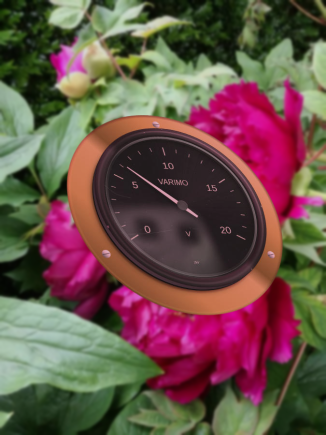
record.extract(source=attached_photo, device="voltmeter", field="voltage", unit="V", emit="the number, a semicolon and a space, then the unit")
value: 6; V
